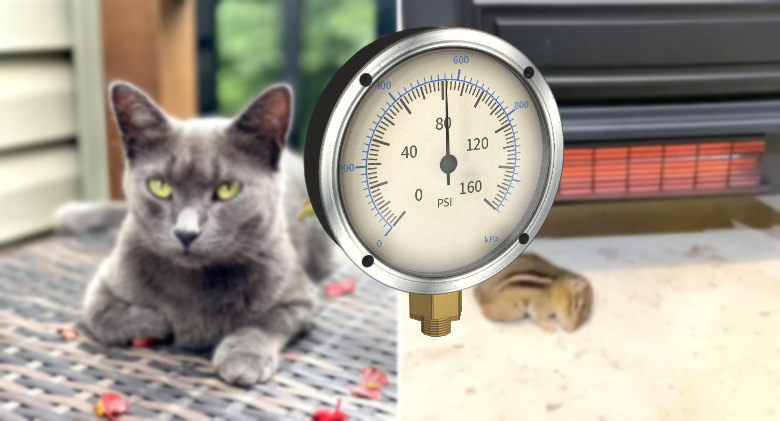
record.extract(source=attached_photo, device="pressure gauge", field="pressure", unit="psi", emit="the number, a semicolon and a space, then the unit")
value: 80; psi
